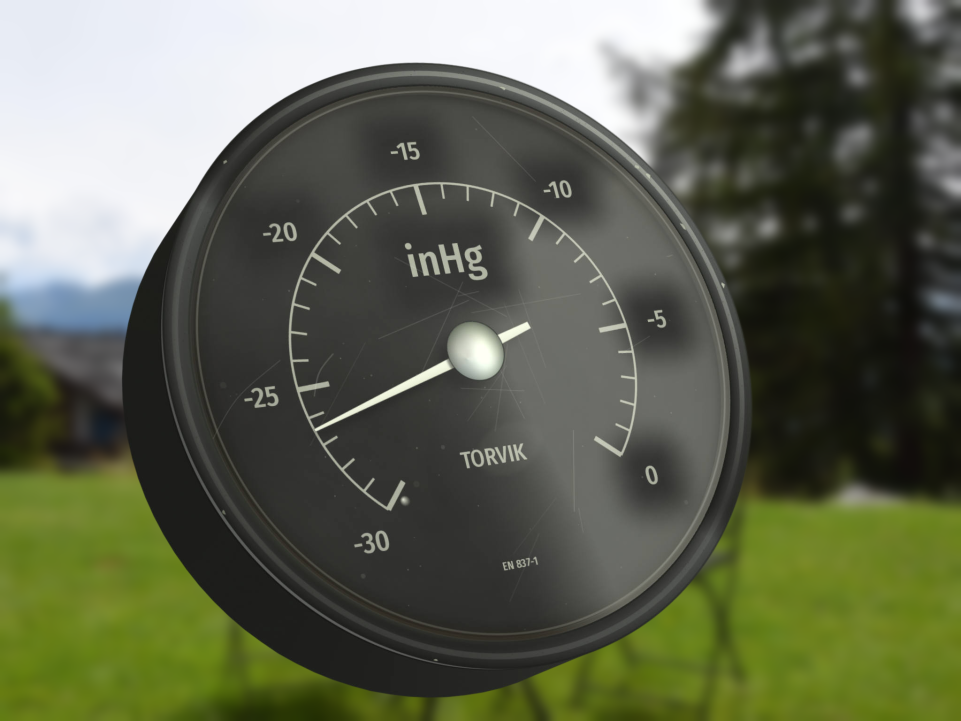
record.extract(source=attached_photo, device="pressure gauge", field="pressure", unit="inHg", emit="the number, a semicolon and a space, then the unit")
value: -26.5; inHg
